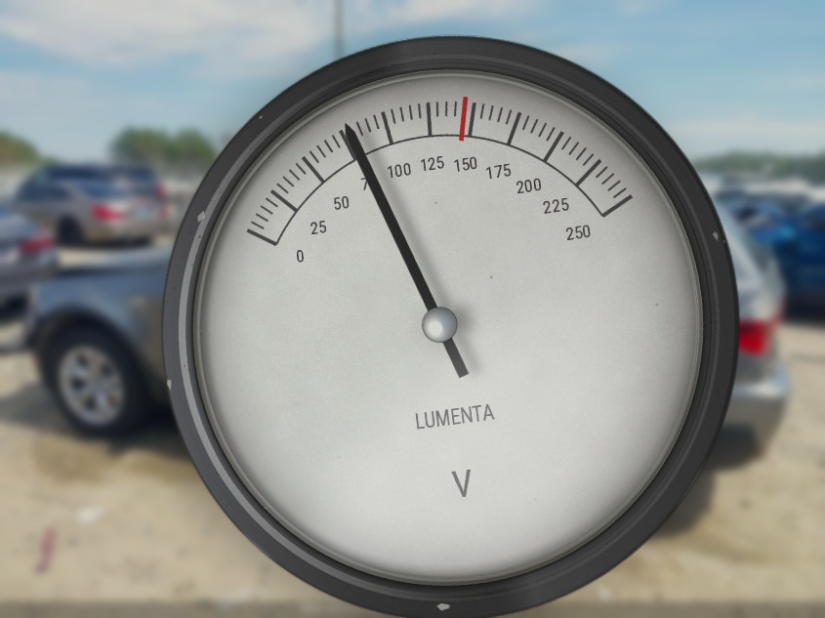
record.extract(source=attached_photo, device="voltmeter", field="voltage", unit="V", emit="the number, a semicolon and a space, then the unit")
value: 80; V
